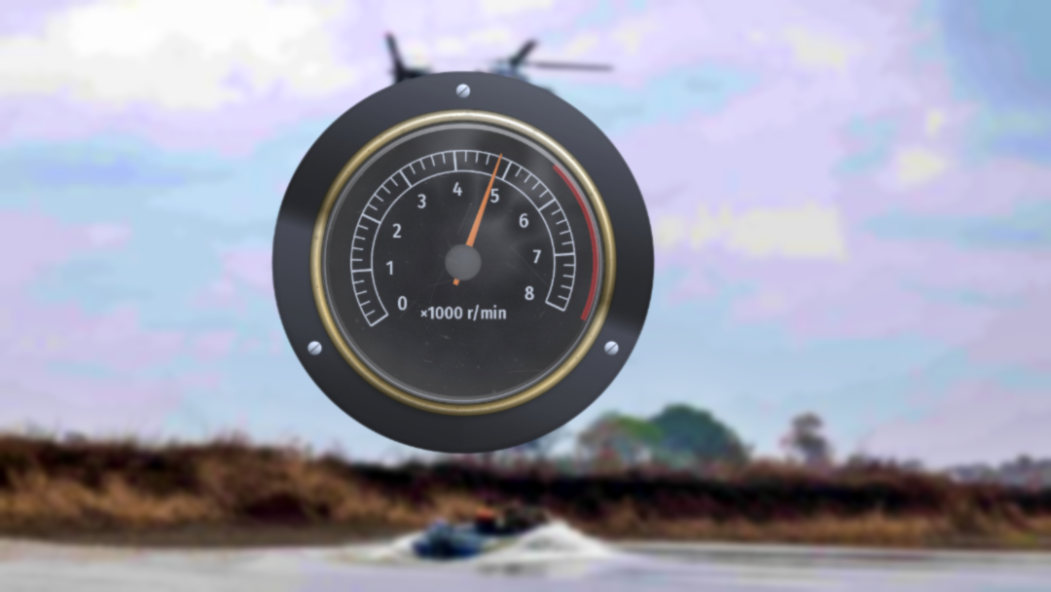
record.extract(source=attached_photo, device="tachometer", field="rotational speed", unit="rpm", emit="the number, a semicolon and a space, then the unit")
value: 4800; rpm
